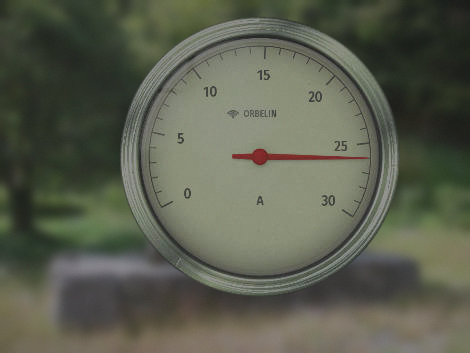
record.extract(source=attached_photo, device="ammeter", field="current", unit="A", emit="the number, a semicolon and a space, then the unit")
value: 26; A
